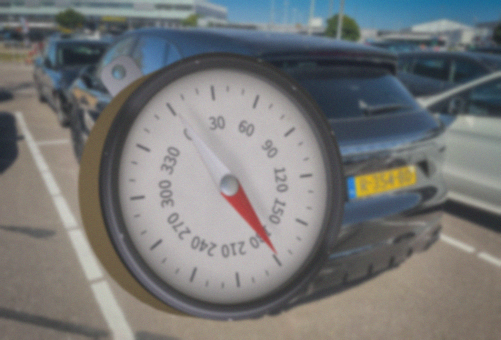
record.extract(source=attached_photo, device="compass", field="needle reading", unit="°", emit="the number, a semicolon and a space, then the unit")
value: 180; °
